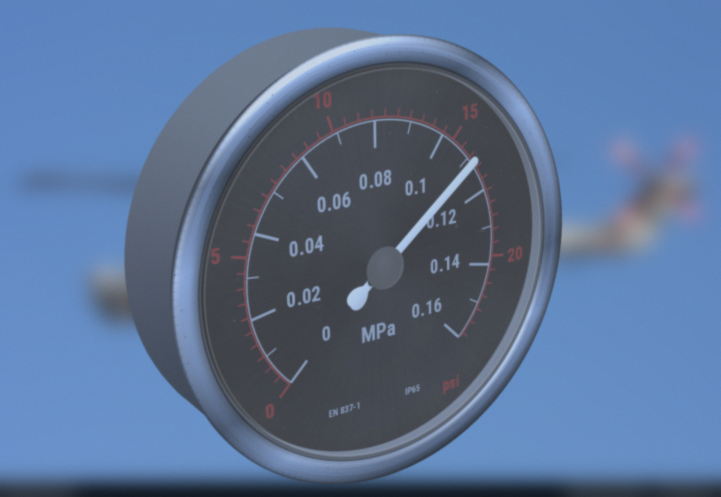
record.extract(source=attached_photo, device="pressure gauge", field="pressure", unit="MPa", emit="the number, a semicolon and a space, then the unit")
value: 0.11; MPa
